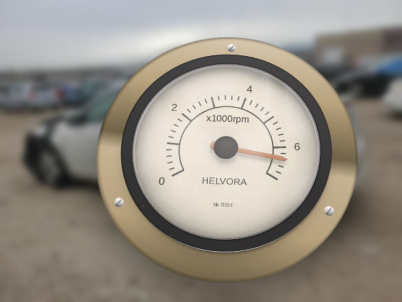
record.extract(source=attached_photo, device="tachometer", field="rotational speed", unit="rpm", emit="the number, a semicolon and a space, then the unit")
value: 6400; rpm
